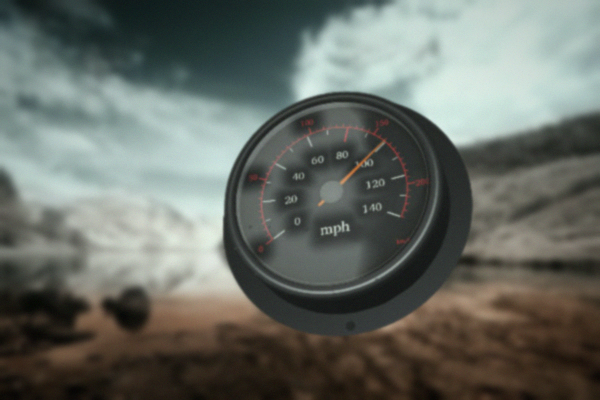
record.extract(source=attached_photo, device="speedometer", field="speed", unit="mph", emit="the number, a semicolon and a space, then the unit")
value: 100; mph
